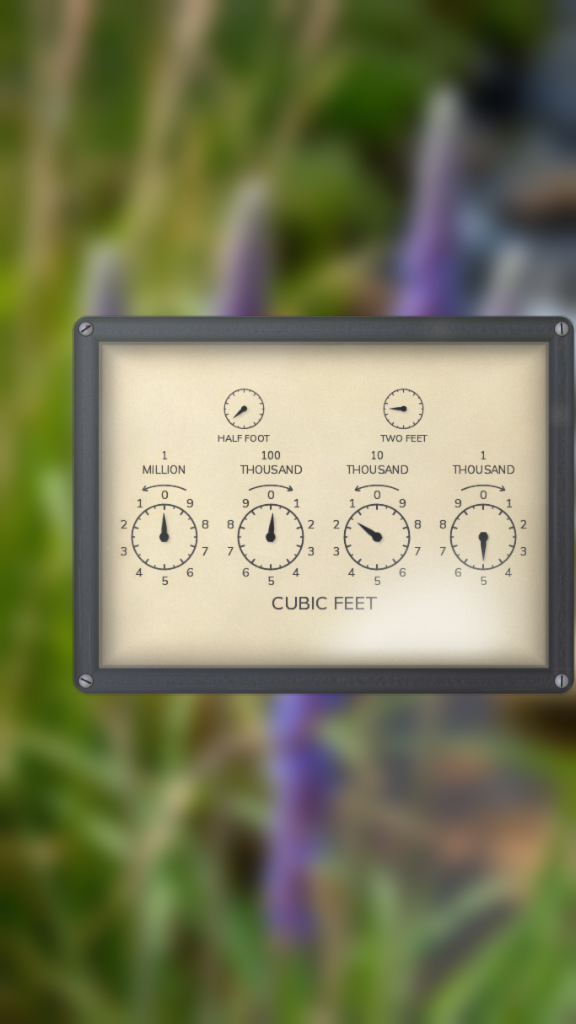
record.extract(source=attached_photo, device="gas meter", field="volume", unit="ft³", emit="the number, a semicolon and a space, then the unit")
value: 1500; ft³
